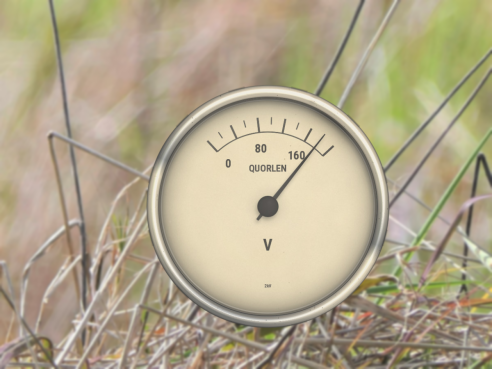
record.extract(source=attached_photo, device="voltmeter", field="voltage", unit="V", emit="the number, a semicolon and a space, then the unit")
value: 180; V
